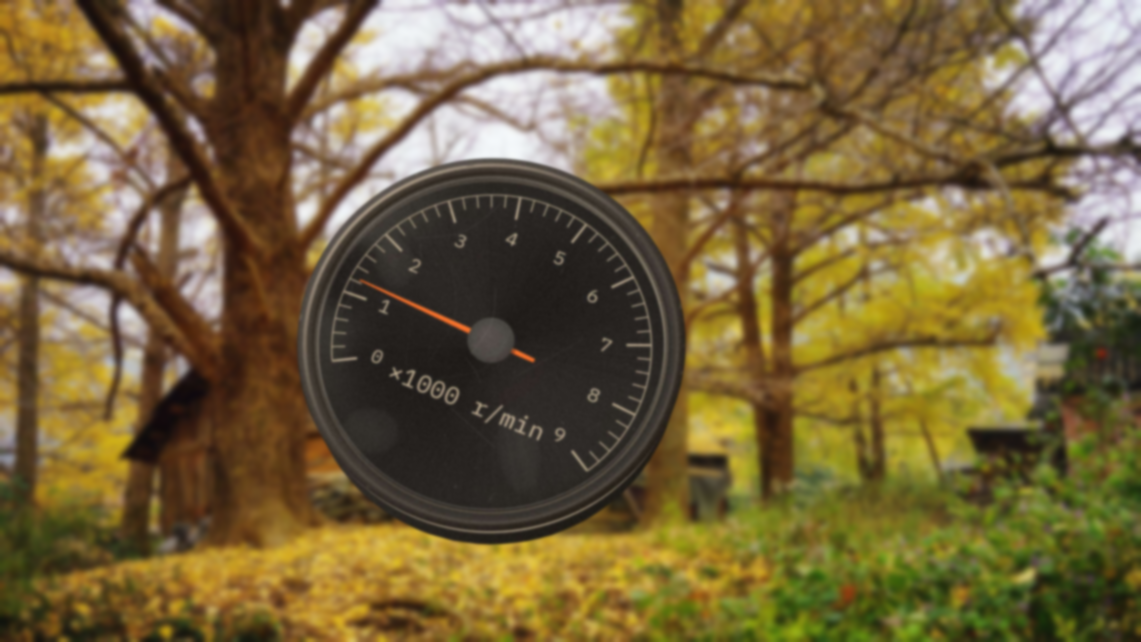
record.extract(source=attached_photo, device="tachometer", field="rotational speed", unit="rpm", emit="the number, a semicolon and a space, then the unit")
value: 1200; rpm
